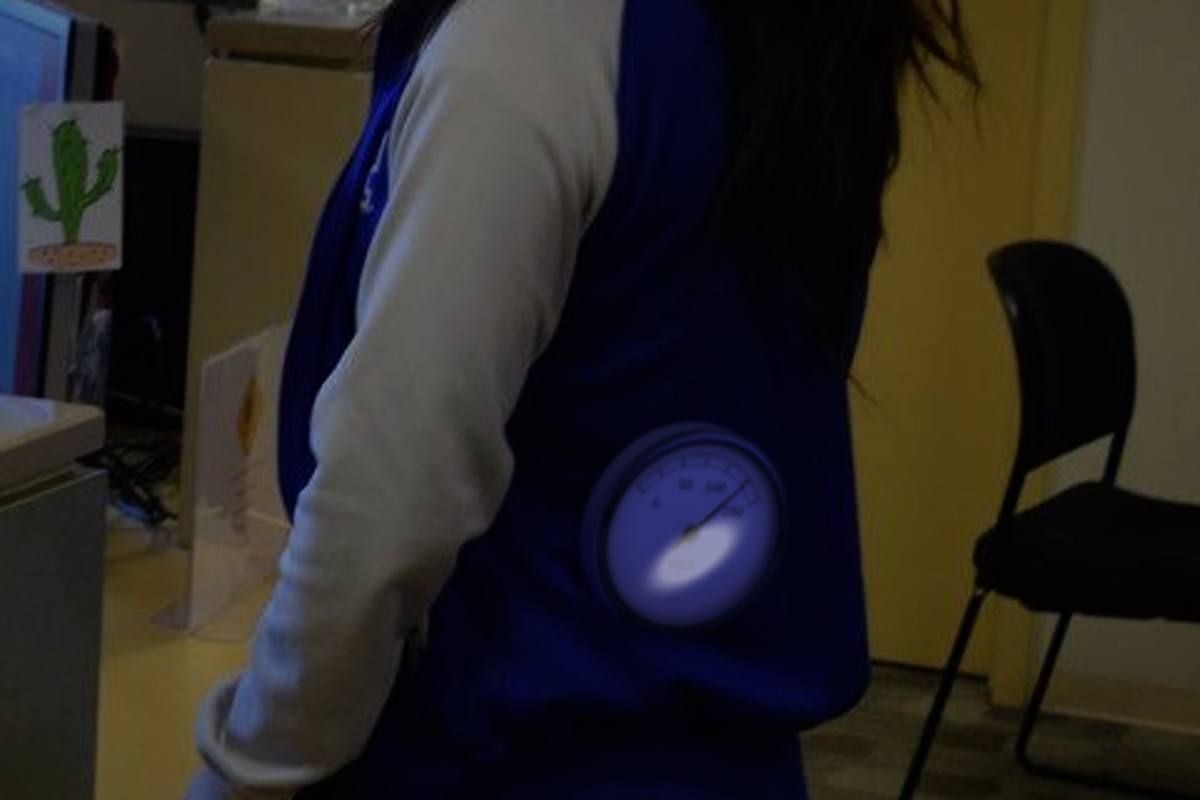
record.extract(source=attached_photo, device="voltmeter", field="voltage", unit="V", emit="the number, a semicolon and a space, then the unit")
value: 125; V
